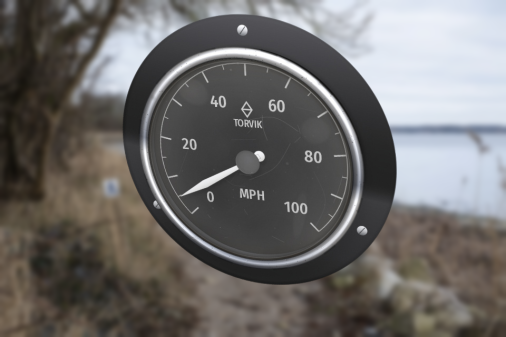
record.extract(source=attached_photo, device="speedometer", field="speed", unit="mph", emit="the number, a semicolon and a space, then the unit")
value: 5; mph
